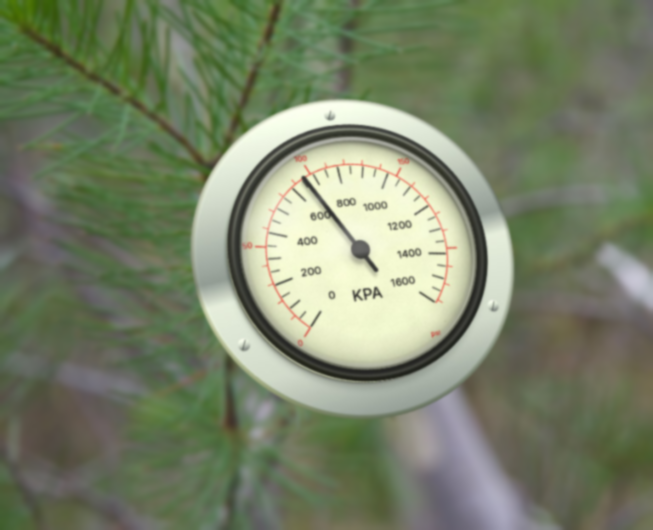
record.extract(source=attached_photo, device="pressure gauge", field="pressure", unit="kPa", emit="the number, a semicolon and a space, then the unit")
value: 650; kPa
